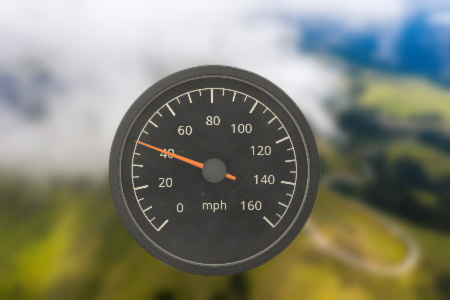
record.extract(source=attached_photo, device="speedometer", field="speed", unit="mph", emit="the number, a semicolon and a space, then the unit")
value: 40; mph
